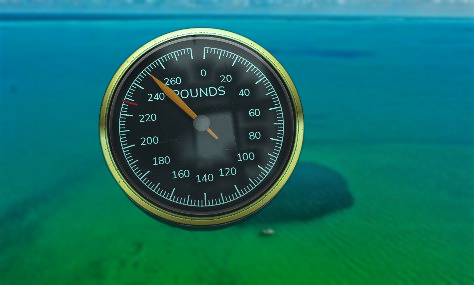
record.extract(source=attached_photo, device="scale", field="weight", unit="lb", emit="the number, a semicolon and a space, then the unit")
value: 250; lb
